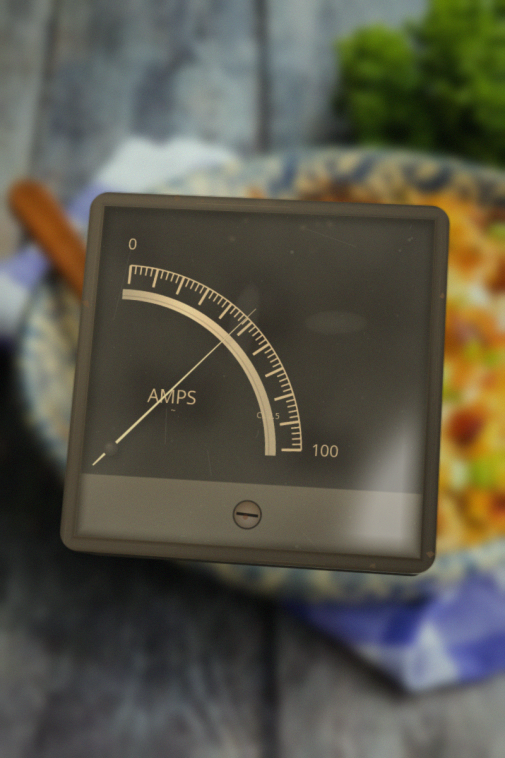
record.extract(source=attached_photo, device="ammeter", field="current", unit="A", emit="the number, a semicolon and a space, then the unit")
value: 48; A
